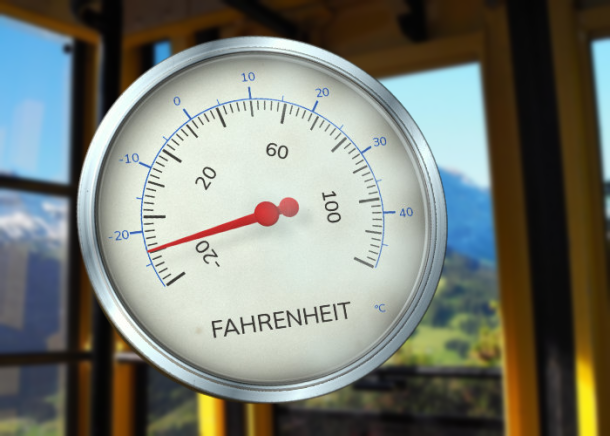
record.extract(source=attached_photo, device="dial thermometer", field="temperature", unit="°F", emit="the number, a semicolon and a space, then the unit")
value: -10; °F
